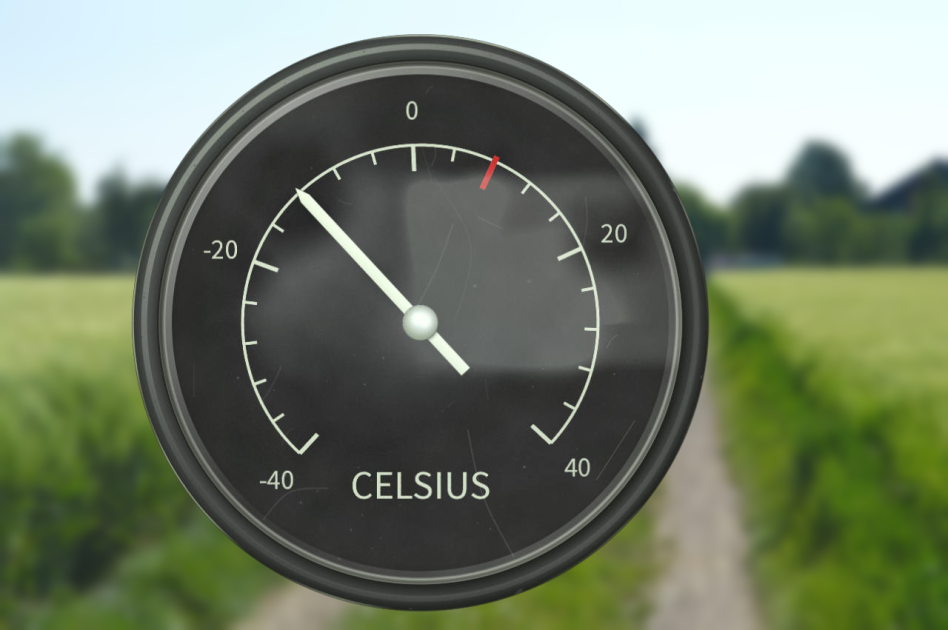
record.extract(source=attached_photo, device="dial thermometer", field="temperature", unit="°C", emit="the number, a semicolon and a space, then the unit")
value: -12; °C
